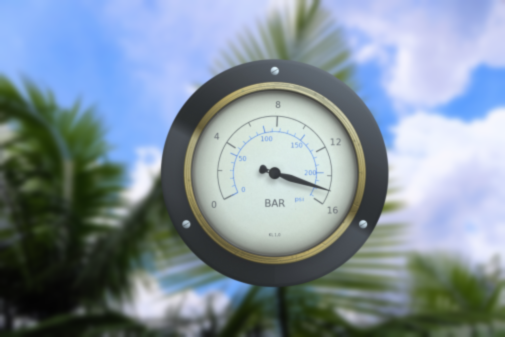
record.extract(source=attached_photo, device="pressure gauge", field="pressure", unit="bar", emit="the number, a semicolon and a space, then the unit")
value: 15; bar
